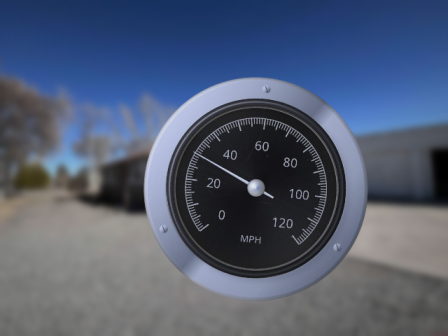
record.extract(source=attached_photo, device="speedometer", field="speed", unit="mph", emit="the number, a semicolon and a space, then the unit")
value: 30; mph
